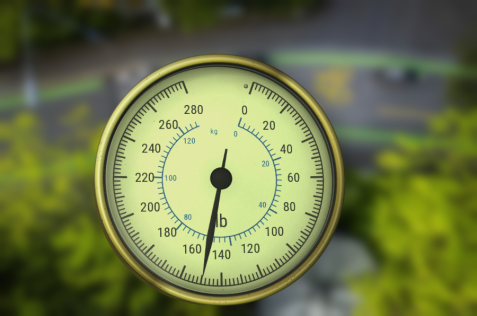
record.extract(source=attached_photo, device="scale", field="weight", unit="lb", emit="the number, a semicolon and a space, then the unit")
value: 150; lb
